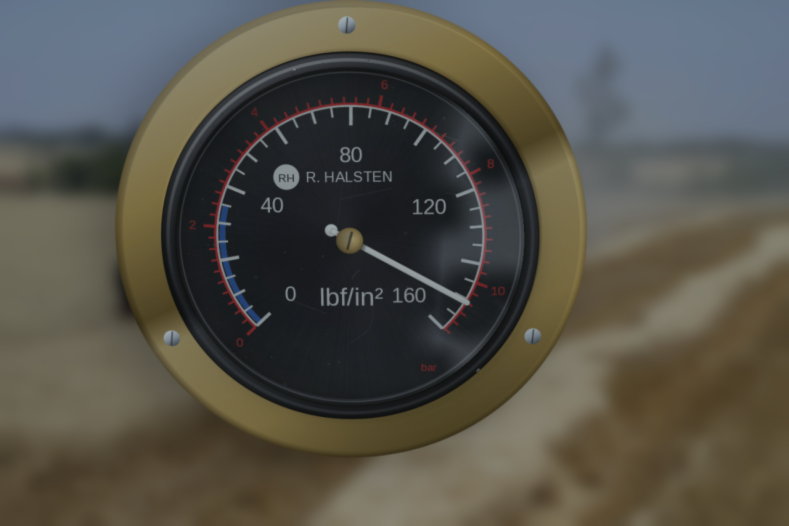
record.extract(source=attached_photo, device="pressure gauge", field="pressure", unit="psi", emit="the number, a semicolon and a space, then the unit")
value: 150; psi
